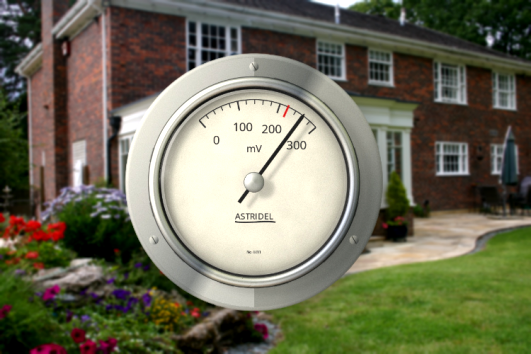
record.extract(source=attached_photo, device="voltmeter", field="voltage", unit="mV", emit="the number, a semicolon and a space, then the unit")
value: 260; mV
